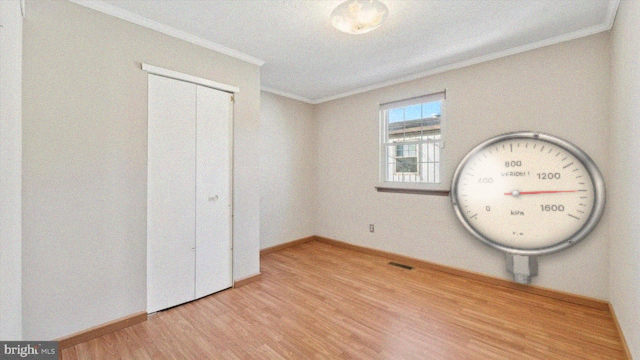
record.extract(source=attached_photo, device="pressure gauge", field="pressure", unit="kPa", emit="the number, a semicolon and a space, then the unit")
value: 1400; kPa
